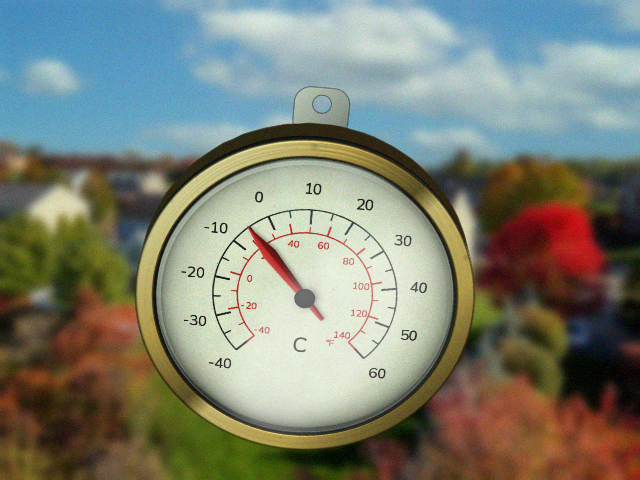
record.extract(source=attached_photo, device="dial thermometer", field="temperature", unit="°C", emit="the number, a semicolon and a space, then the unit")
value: -5; °C
